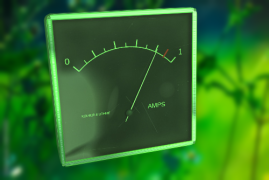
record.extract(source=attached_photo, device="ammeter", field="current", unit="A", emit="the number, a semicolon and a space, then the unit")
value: 0.8; A
